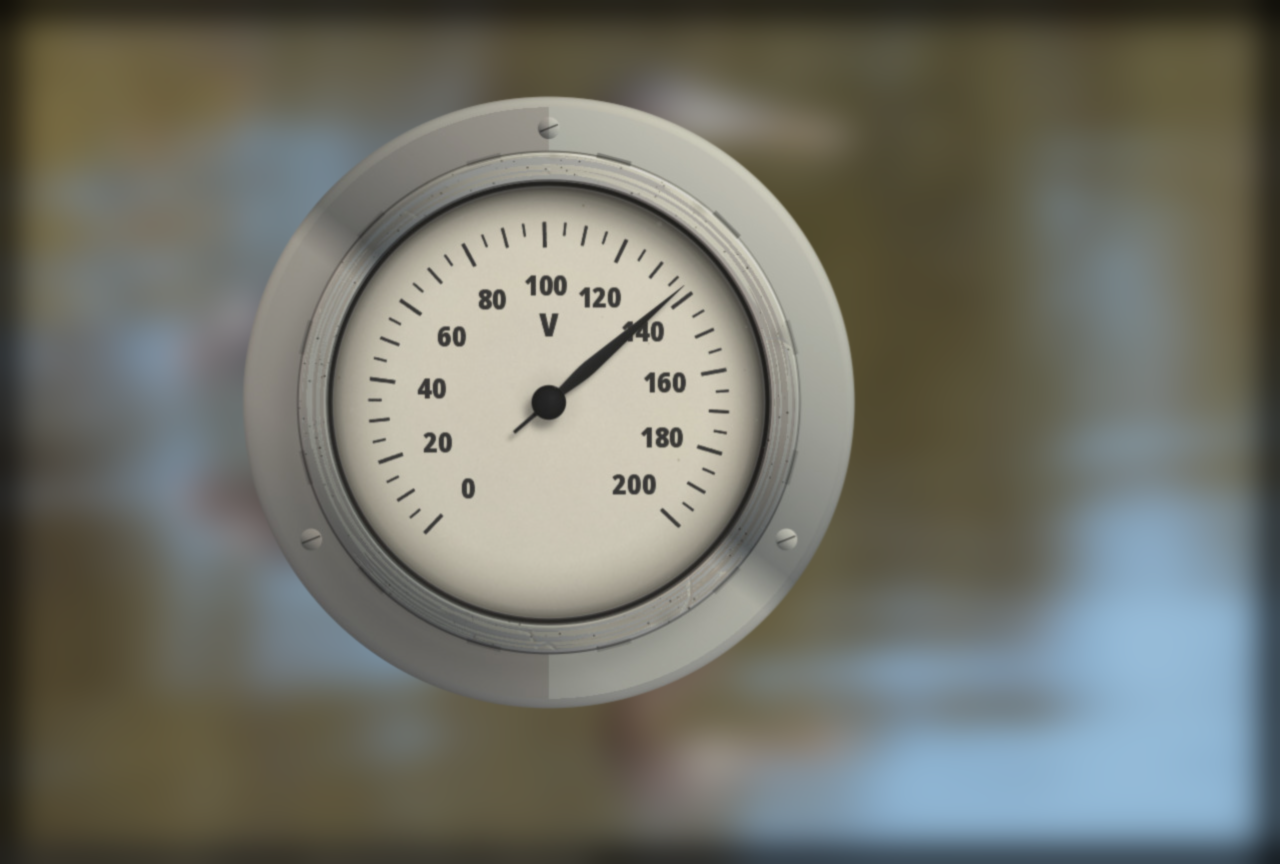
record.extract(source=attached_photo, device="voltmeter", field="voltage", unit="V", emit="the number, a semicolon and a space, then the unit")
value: 137.5; V
